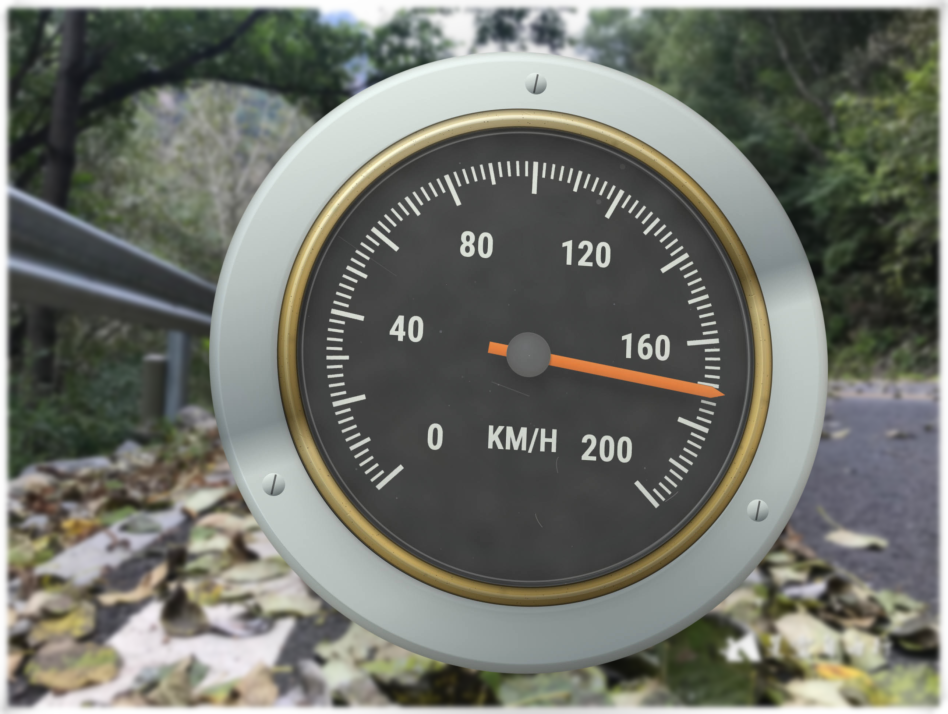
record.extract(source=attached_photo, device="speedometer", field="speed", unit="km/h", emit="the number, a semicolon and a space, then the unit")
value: 172; km/h
